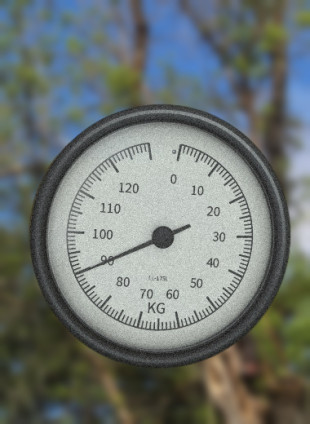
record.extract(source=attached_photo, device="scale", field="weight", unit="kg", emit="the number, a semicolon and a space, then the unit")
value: 90; kg
